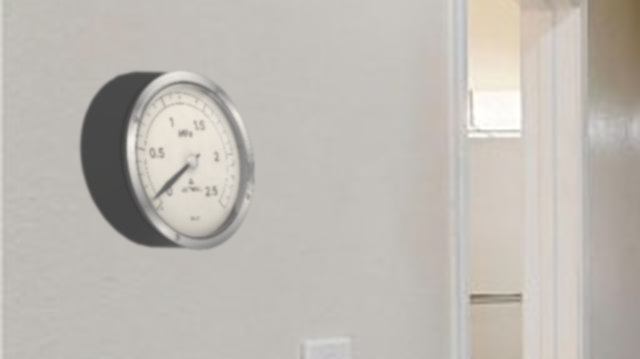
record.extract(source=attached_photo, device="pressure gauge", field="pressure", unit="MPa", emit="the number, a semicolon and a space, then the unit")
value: 0.1; MPa
